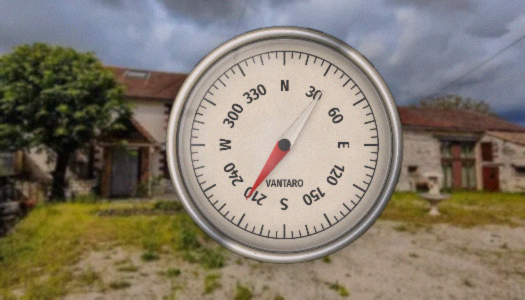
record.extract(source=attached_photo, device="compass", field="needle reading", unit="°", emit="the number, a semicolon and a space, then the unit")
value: 215; °
